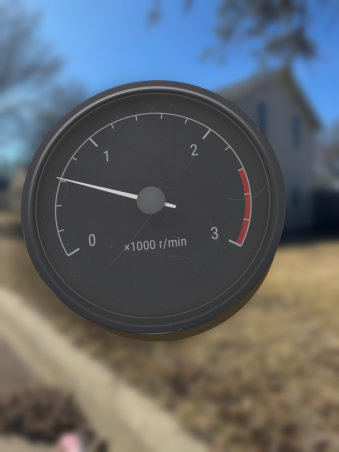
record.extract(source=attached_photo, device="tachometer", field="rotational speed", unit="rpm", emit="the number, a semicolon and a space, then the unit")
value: 600; rpm
